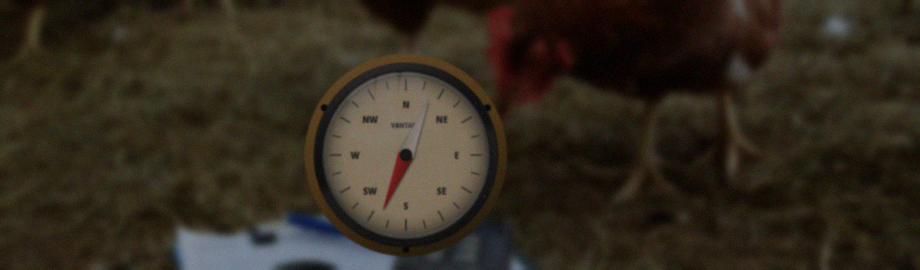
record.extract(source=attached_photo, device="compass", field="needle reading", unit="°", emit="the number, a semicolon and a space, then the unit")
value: 202.5; °
